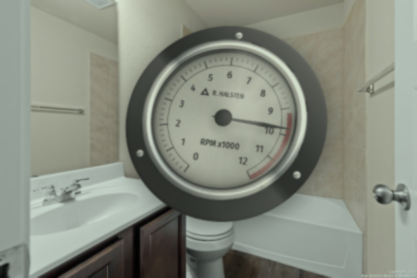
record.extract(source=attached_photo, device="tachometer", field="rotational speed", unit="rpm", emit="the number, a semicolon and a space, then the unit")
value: 9800; rpm
